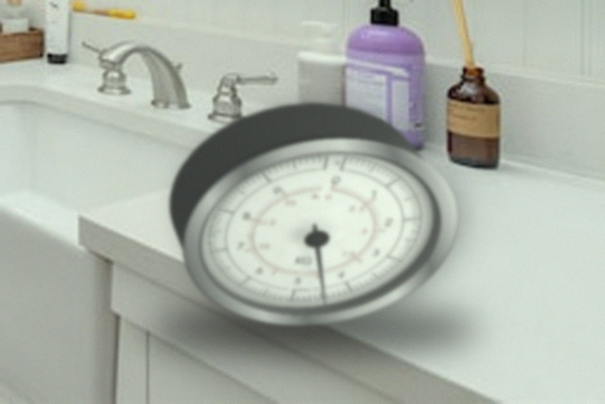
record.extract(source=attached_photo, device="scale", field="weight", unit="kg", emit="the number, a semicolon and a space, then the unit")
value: 4.5; kg
